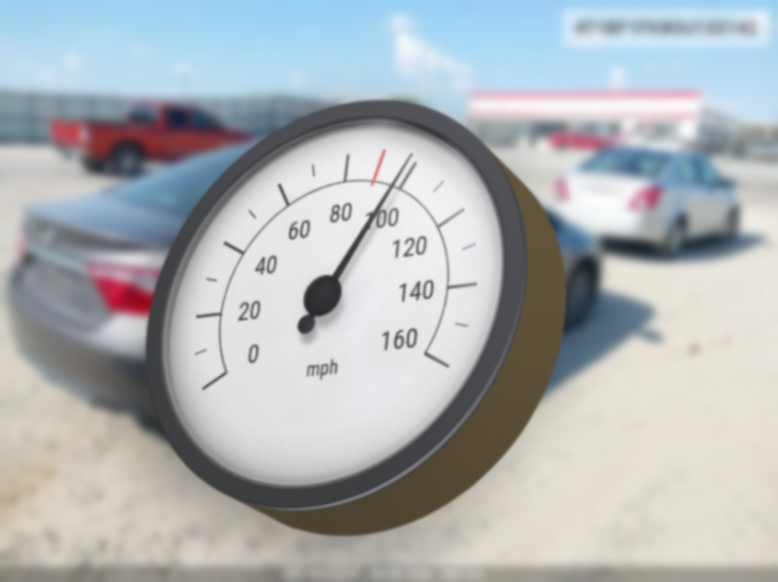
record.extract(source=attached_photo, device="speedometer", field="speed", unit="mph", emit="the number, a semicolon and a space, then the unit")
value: 100; mph
